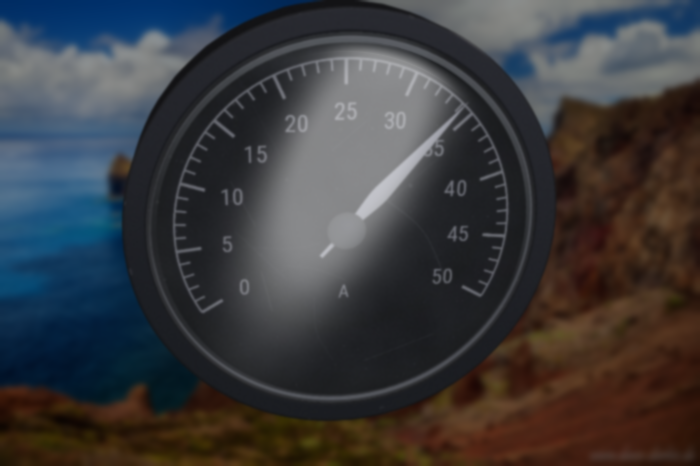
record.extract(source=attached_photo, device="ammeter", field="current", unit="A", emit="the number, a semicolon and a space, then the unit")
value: 34; A
